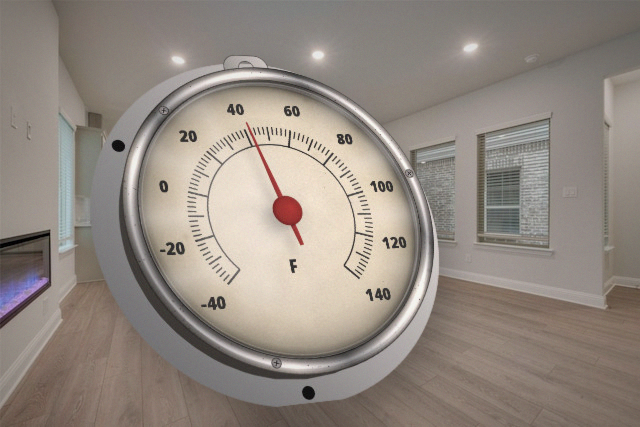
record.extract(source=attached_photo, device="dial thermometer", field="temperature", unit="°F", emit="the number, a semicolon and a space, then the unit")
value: 40; °F
